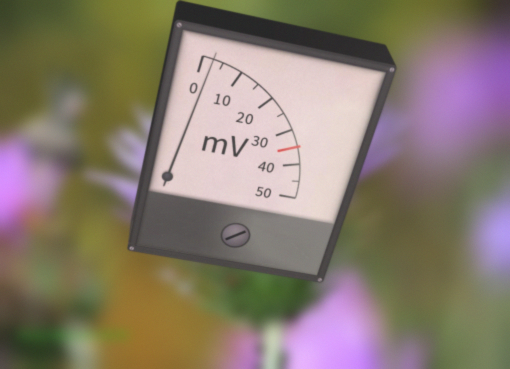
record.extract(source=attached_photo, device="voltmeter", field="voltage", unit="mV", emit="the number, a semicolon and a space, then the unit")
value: 2.5; mV
